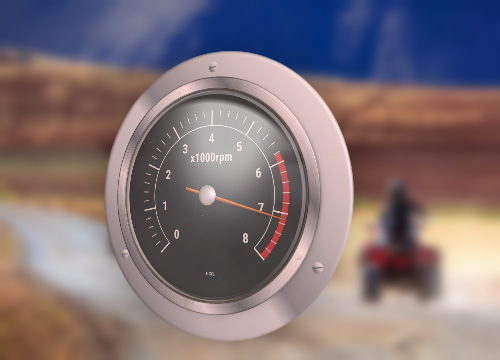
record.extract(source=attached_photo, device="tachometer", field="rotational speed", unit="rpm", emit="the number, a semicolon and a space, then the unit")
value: 7100; rpm
